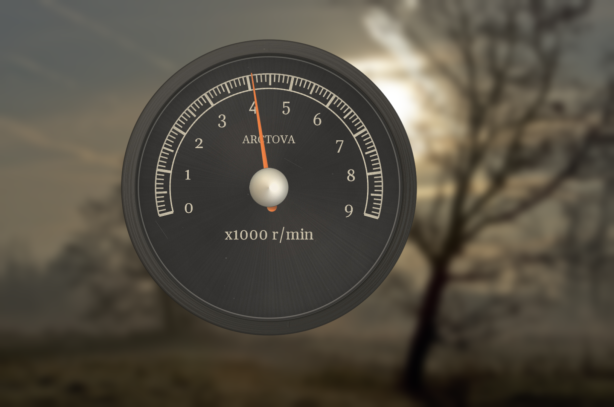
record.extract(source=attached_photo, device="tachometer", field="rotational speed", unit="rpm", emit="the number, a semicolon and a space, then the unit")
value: 4100; rpm
